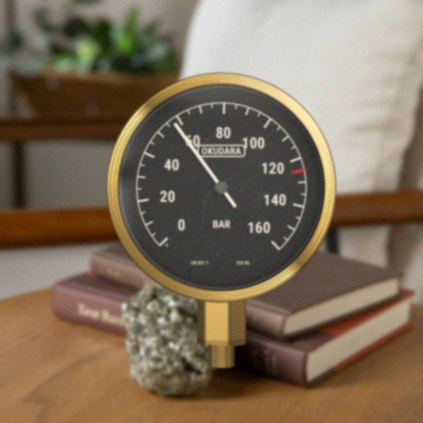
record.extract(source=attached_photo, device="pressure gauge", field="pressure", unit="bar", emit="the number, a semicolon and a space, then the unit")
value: 57.5; bar
